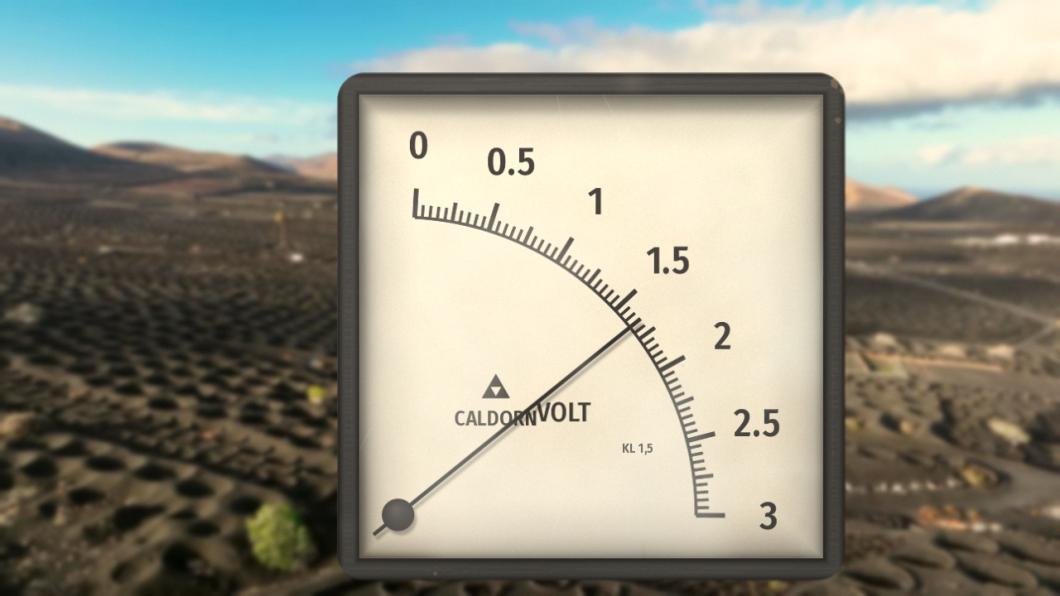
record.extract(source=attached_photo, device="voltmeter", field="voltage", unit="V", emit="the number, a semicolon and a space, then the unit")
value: 1.65; V
